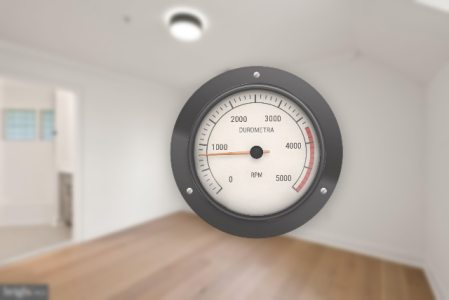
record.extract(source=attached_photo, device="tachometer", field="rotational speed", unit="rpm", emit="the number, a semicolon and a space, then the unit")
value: 800; rpm
